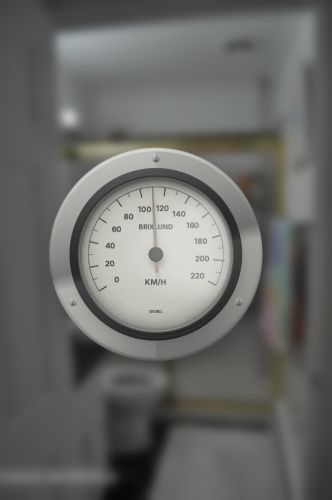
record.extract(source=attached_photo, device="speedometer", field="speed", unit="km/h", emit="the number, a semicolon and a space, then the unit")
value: 110; km/h
